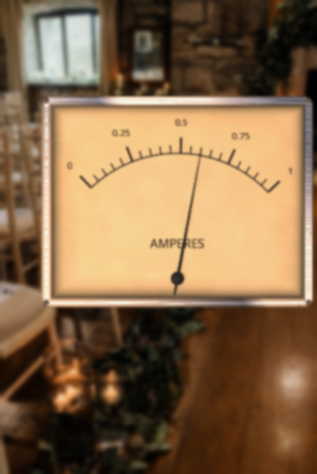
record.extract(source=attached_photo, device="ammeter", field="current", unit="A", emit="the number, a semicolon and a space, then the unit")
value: 0.6; A
